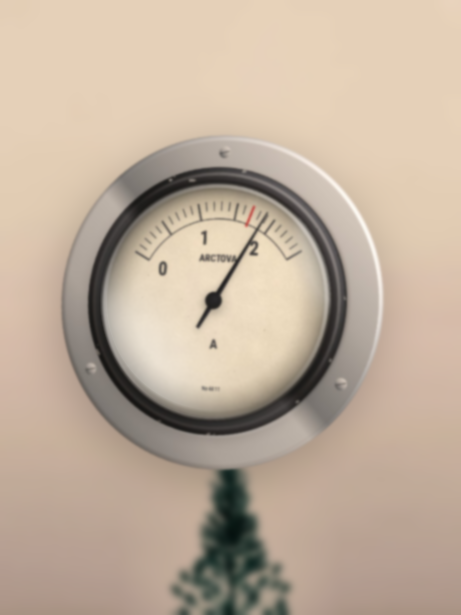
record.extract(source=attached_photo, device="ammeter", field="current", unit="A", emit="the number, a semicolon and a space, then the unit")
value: 1.9; A
